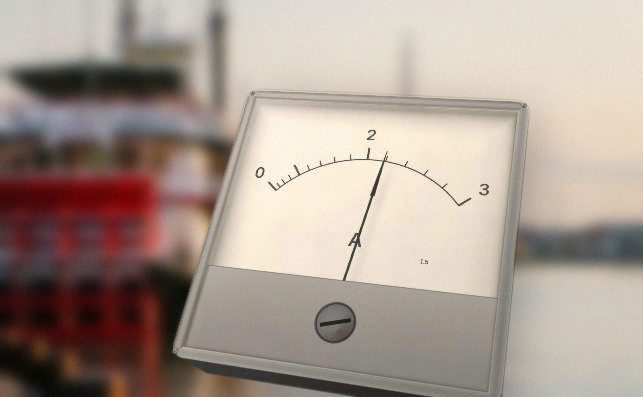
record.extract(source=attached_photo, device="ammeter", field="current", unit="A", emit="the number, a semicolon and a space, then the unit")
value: 2.2; A
